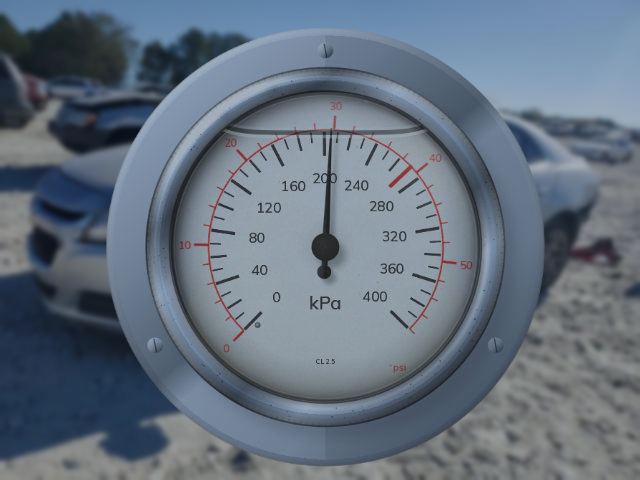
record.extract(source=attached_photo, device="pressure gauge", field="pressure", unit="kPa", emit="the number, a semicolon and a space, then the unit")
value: 205; kPa
